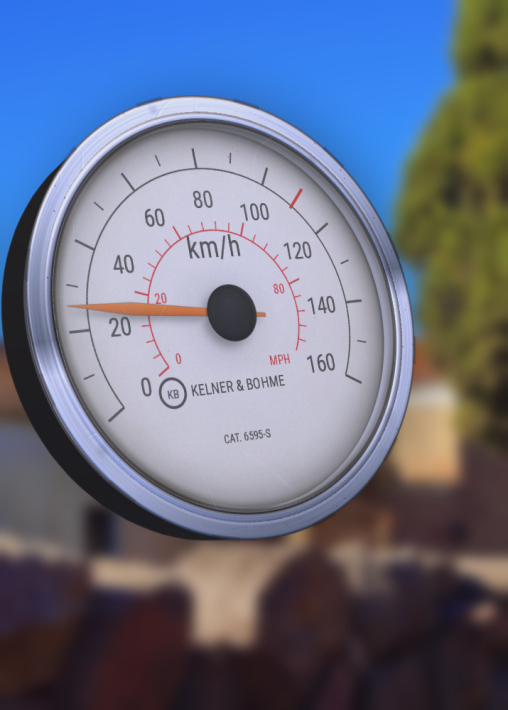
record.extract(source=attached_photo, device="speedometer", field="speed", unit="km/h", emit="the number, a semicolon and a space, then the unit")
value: 25; km/h
